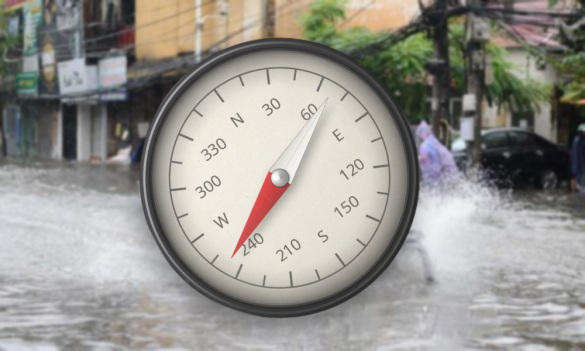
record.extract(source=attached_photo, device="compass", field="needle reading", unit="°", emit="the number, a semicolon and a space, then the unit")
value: 247.5; °
